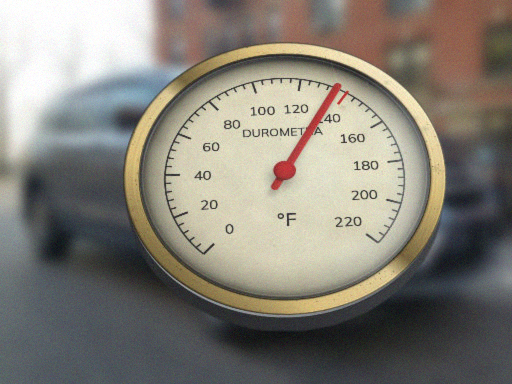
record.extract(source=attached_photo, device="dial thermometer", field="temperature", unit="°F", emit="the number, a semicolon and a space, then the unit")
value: 136; °F
